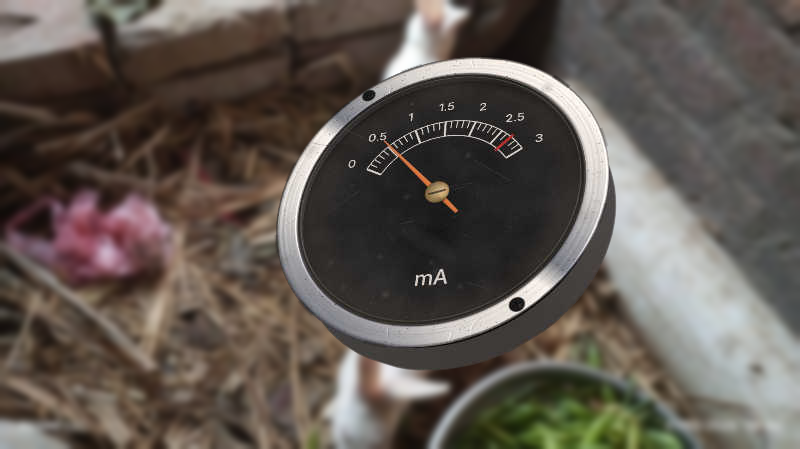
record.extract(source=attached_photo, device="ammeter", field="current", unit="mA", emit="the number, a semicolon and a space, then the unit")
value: 0.5; mA
